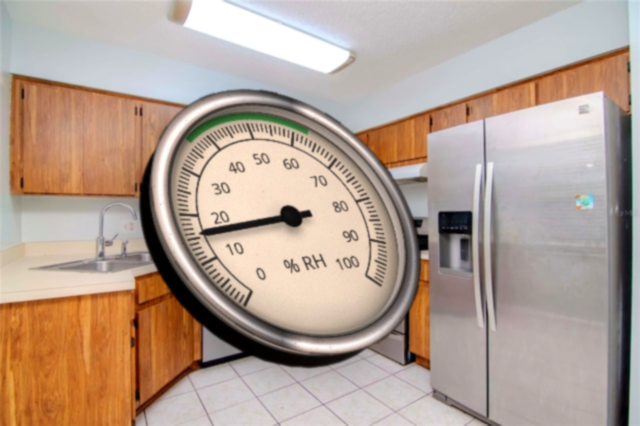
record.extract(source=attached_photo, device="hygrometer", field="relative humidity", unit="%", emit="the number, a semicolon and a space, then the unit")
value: 15; %
